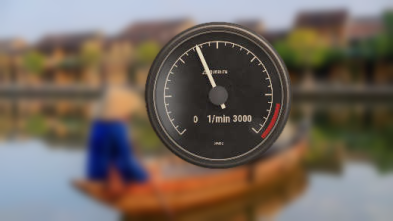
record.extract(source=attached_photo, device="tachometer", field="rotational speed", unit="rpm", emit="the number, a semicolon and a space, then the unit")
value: 1250; rpm
